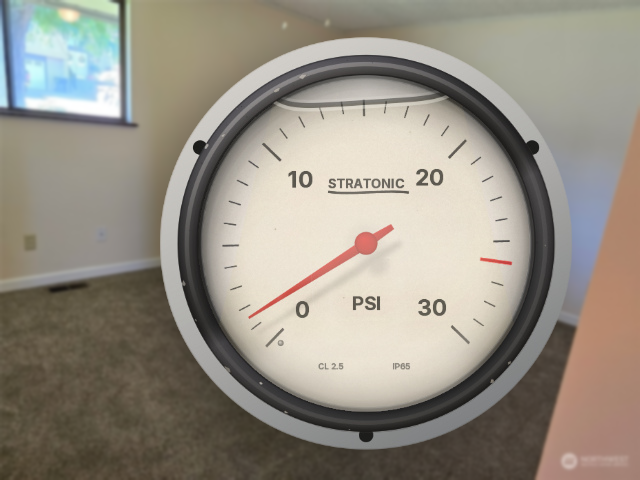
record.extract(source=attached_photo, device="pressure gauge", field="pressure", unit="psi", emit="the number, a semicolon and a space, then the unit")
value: 1.5; psi
